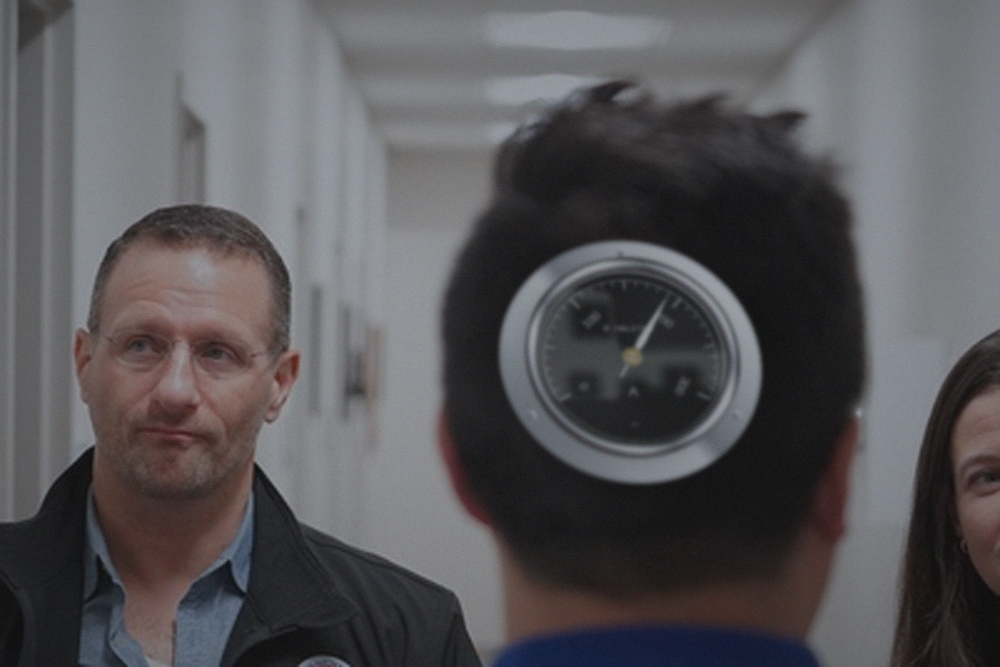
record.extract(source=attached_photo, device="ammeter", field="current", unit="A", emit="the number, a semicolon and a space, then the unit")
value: 190; A
